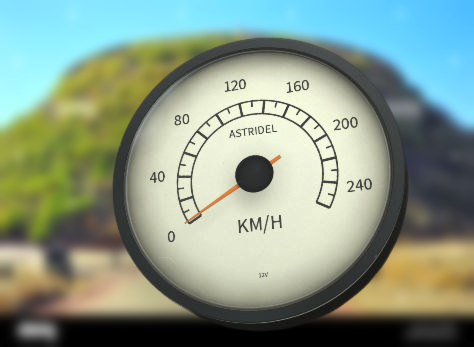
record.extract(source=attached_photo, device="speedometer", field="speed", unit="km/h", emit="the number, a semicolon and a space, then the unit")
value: 0; km/h
